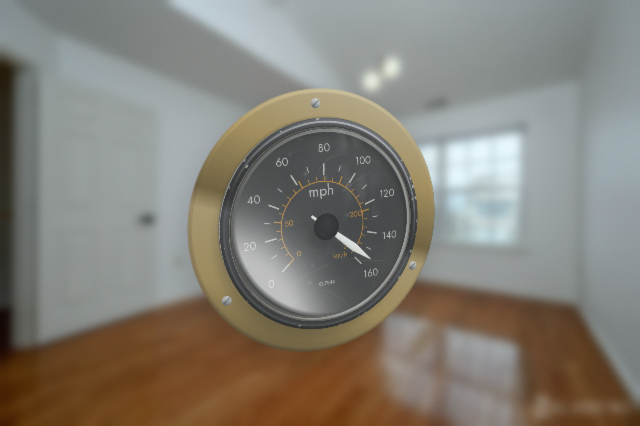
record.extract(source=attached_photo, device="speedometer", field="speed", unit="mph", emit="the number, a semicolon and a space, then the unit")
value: 155; mph
